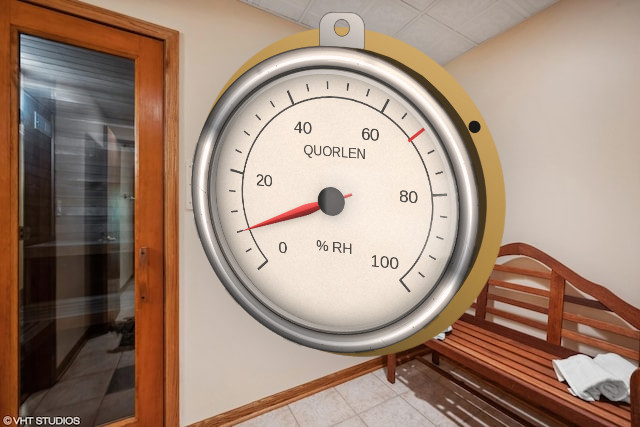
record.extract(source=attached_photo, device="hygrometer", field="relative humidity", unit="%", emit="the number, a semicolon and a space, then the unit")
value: 8; %
